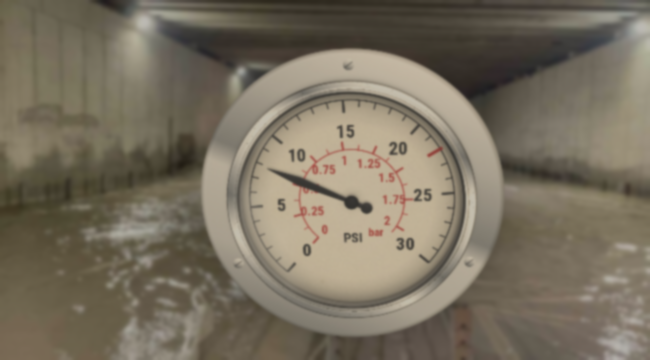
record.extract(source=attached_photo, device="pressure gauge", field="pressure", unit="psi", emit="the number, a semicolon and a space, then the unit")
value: 8; psi
